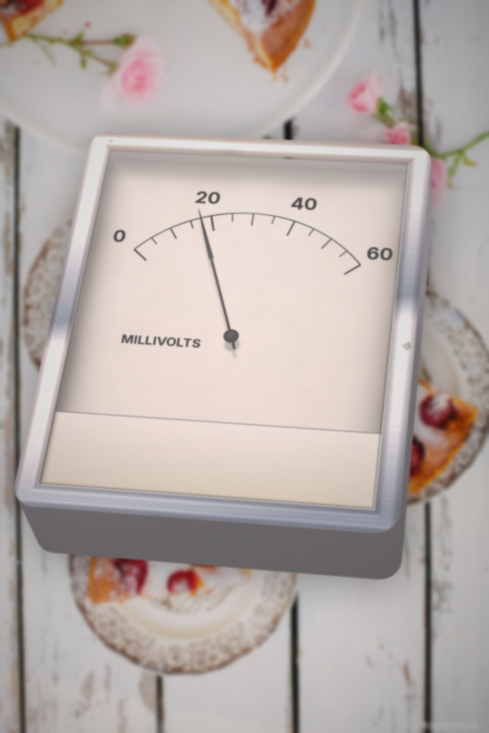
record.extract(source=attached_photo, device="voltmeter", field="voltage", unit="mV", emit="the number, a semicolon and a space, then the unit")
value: 17.5; mV
